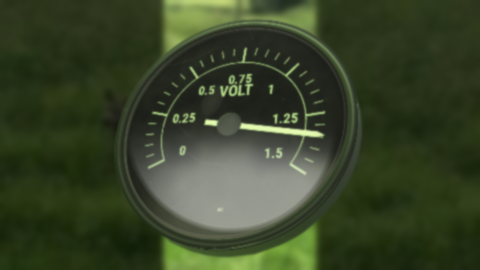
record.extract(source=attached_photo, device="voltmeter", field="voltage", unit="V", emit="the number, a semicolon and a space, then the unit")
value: 1.35; V
